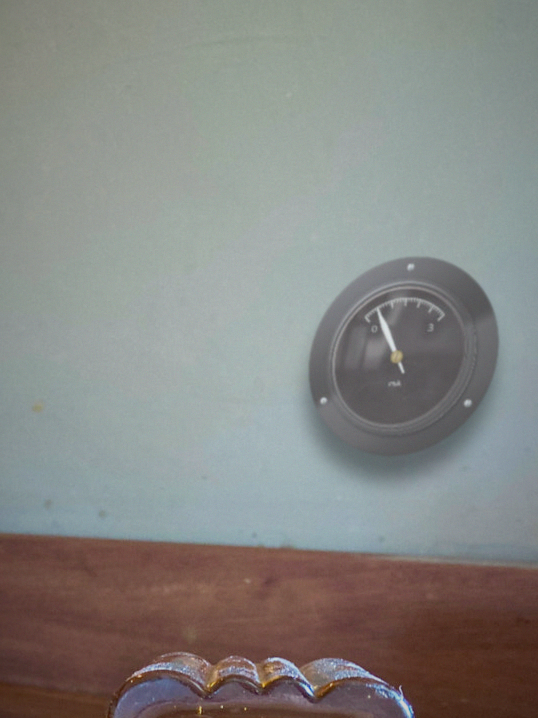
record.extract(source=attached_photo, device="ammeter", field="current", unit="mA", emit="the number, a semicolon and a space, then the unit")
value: 0.5; mA
